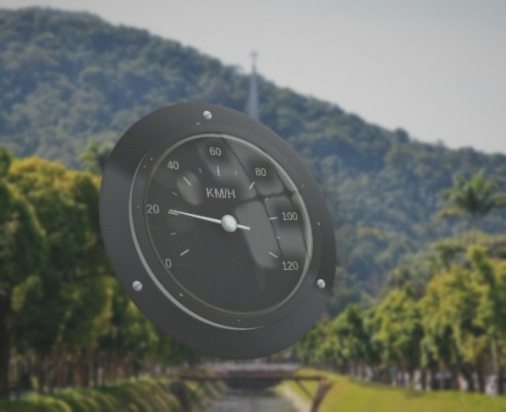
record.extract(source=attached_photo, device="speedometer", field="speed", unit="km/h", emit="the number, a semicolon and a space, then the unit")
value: 20; km/h
